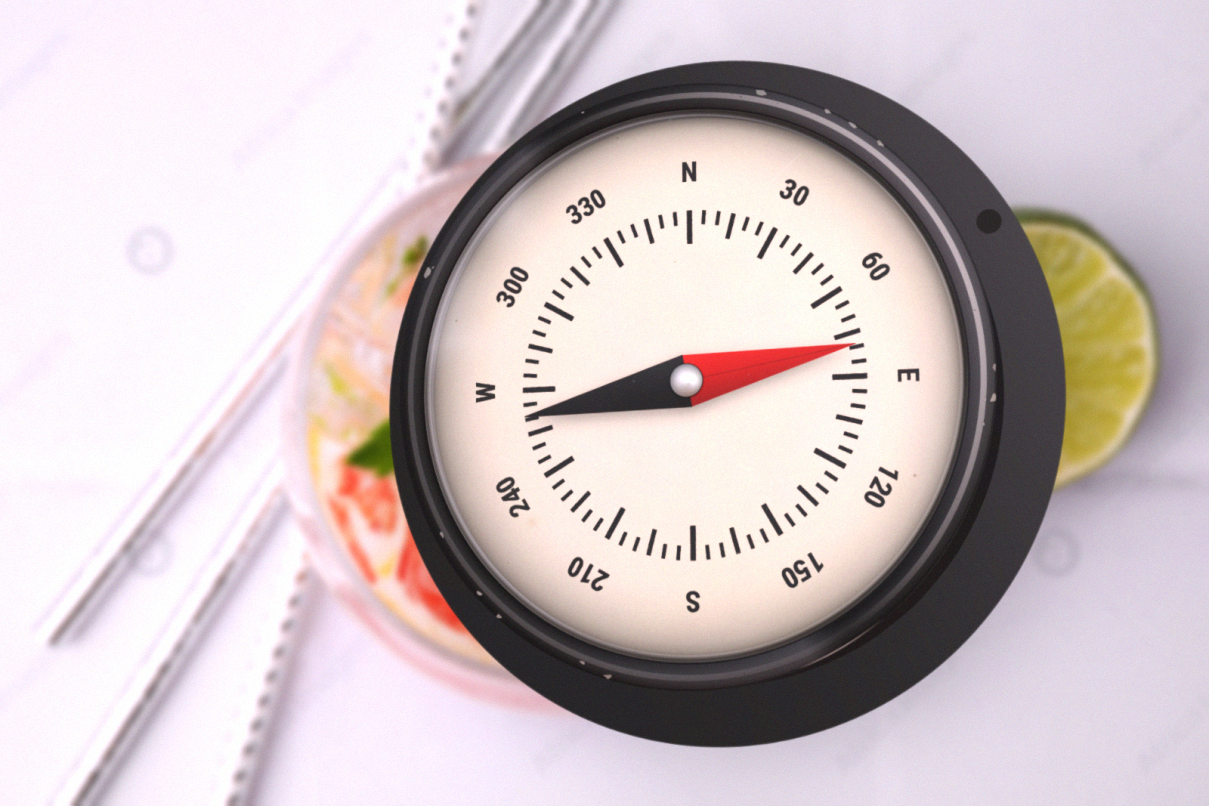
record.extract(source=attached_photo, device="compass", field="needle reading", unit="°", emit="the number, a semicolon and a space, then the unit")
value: 80; °
